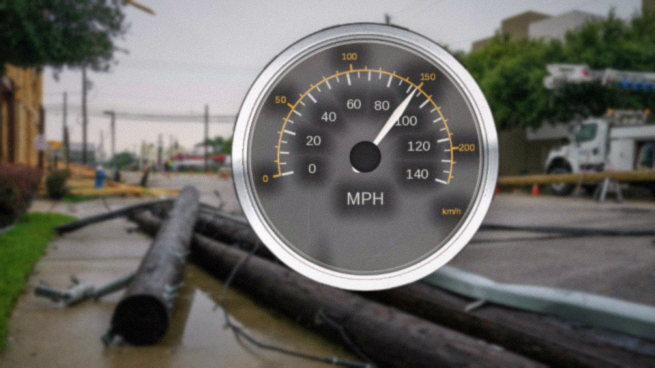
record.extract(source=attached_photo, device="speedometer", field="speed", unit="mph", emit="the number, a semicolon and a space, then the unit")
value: 92.5; mph
